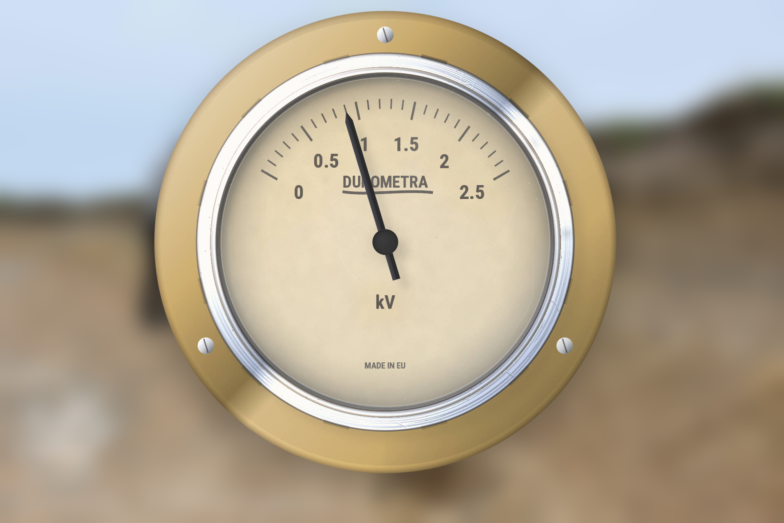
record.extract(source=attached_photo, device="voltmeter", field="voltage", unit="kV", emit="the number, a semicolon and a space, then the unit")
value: 0.9; kV
